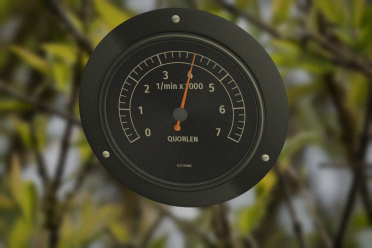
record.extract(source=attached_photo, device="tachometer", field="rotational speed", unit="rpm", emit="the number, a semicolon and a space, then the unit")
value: 4000; rpm
